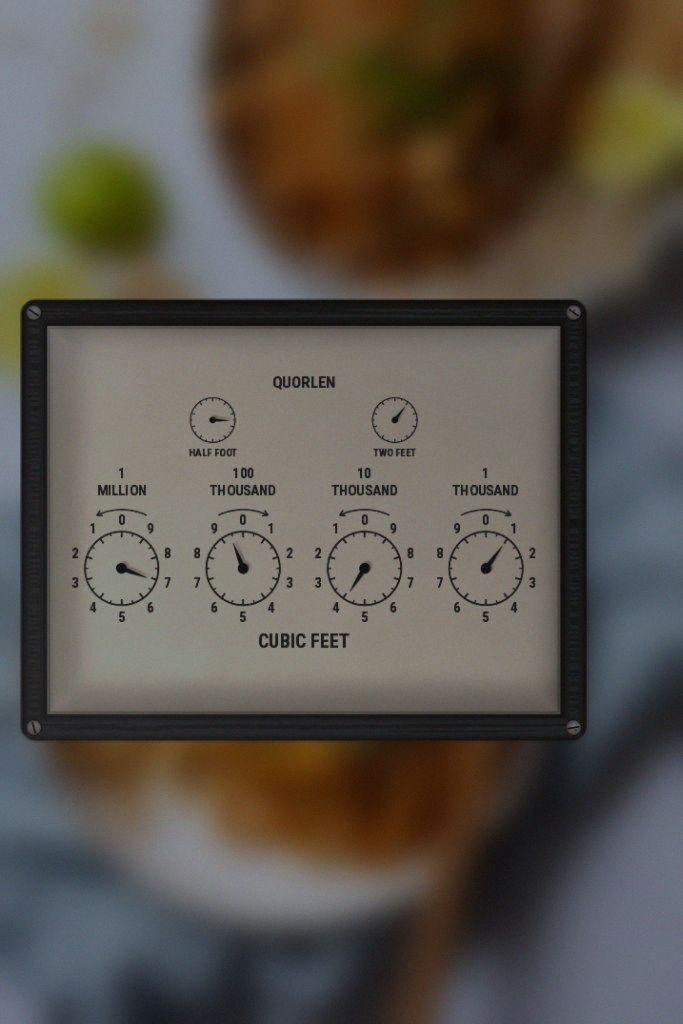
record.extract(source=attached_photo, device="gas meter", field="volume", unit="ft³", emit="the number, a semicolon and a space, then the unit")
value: 694100; ft³
